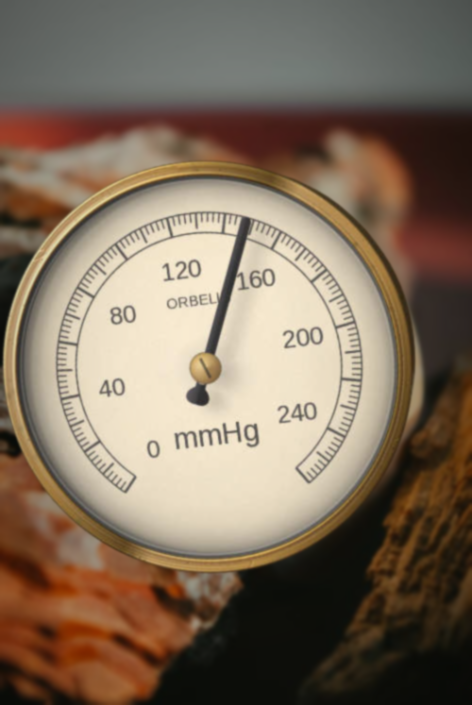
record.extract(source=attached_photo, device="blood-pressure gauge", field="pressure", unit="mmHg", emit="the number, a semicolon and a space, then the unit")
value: 148; mmHg
